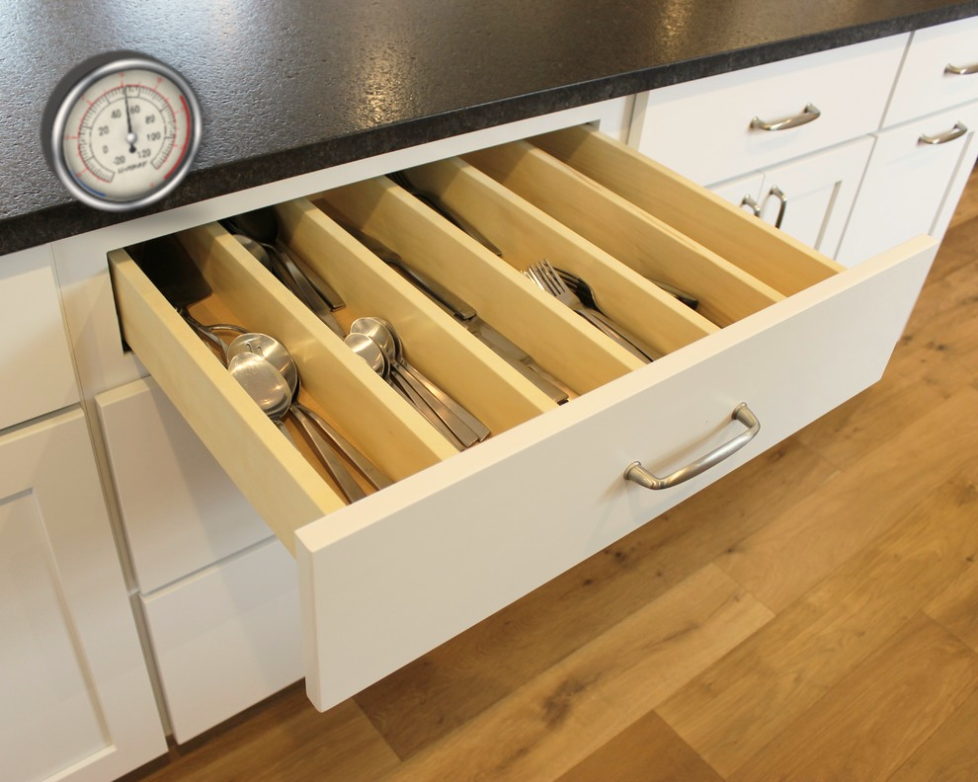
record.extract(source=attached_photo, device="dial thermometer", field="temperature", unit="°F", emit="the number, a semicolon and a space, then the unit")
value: 50; °F
